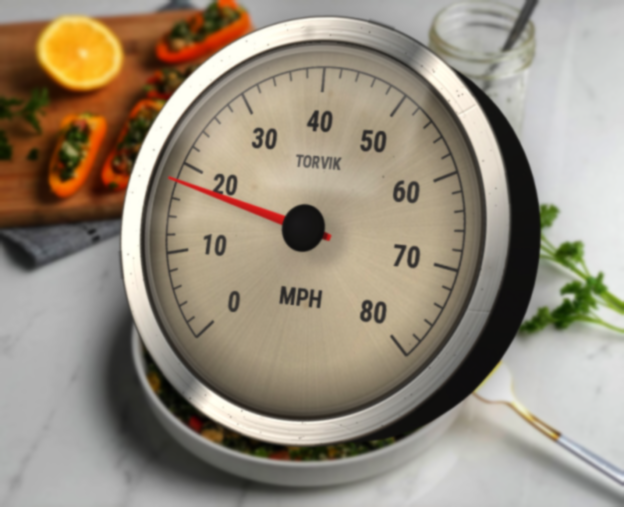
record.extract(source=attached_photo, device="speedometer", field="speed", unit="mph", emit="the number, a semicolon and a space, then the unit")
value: 18; mph
